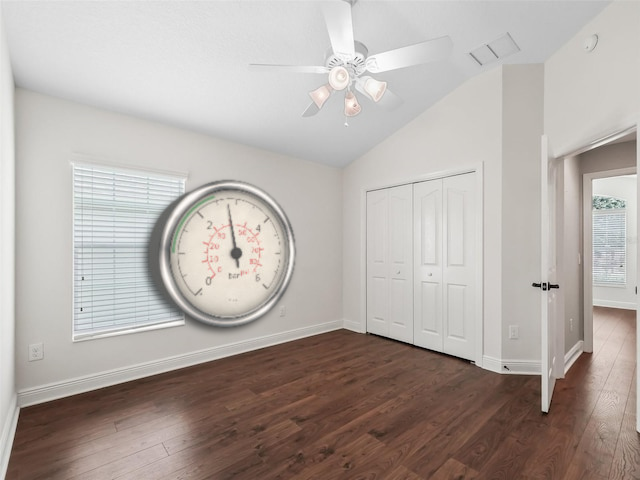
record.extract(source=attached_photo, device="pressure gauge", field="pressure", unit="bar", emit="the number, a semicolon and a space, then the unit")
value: 2.75; bar
